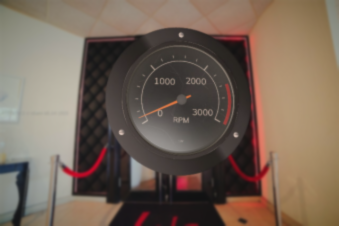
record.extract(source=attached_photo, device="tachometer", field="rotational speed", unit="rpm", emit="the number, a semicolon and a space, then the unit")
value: 100; rpm
